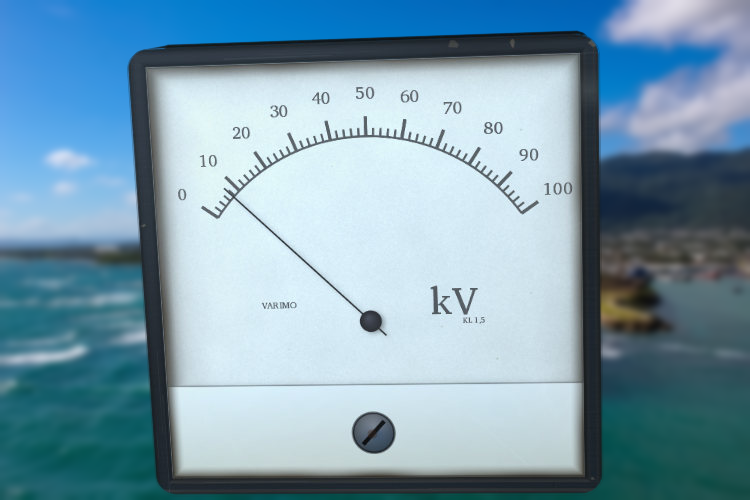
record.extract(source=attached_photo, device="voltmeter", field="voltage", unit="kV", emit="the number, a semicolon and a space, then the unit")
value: 8; kV
